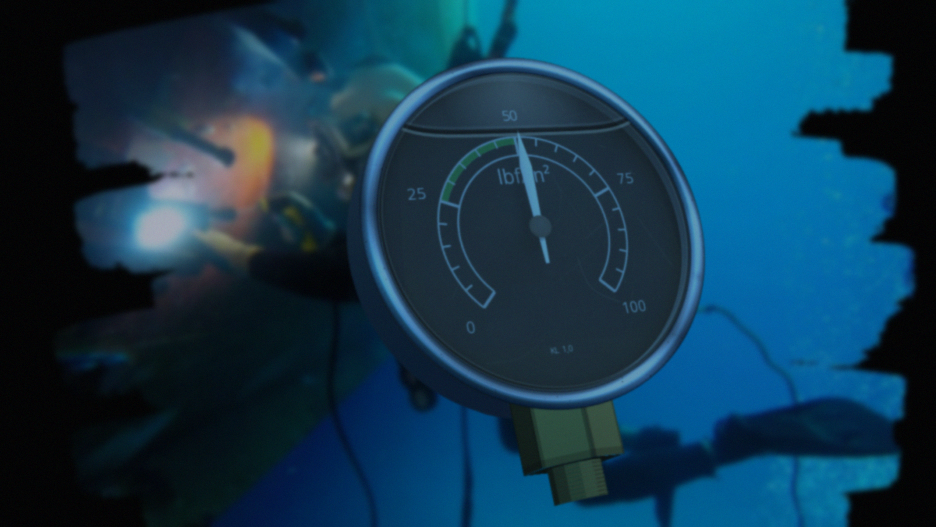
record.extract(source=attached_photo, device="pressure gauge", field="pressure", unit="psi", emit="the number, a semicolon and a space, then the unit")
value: 50; psi
